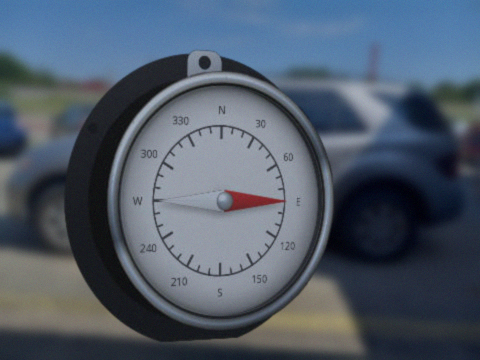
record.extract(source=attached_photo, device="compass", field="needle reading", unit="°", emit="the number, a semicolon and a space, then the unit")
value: 90; °
